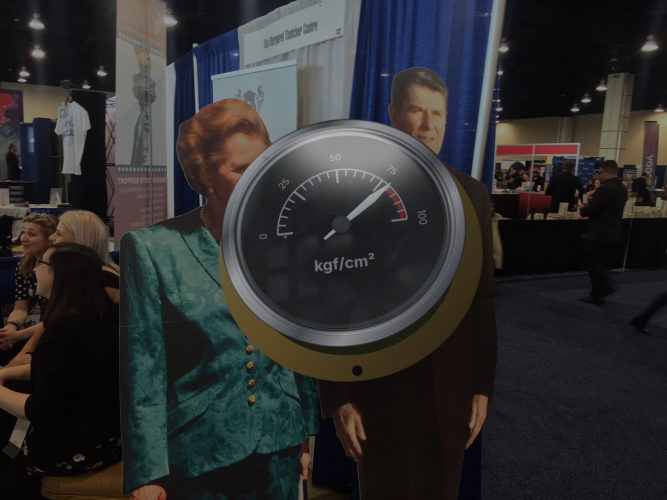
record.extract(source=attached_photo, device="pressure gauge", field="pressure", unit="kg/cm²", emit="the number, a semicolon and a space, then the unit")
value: 80; kg/cm²
